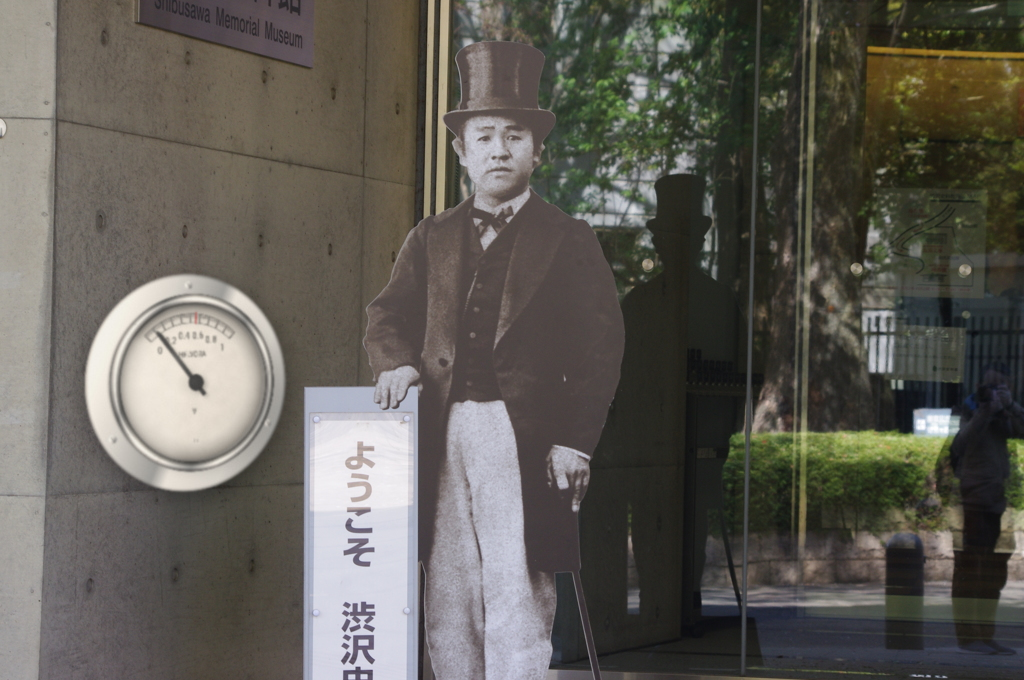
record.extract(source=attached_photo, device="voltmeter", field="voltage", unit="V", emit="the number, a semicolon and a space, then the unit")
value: 0.1; V
